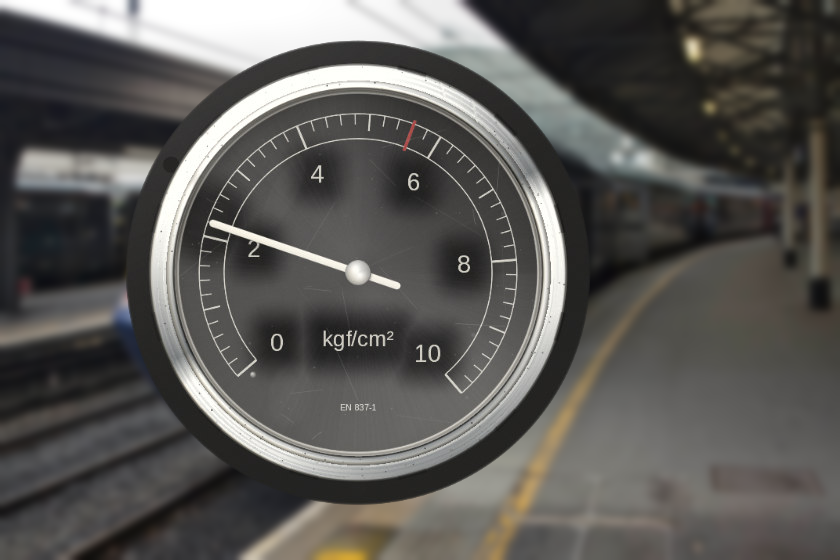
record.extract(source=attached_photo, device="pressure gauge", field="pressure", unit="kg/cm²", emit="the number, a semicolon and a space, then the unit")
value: 2.2; kg/cm²
